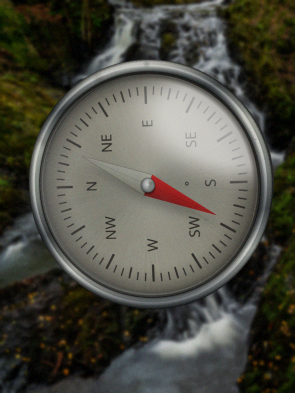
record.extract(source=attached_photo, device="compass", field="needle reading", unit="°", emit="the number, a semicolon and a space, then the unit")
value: 205; °
